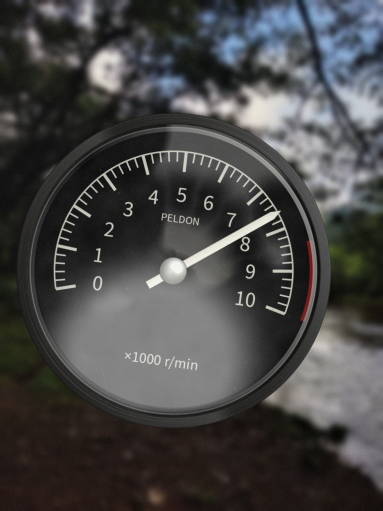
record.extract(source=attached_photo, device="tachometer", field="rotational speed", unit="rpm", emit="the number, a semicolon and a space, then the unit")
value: 7600; rpm
